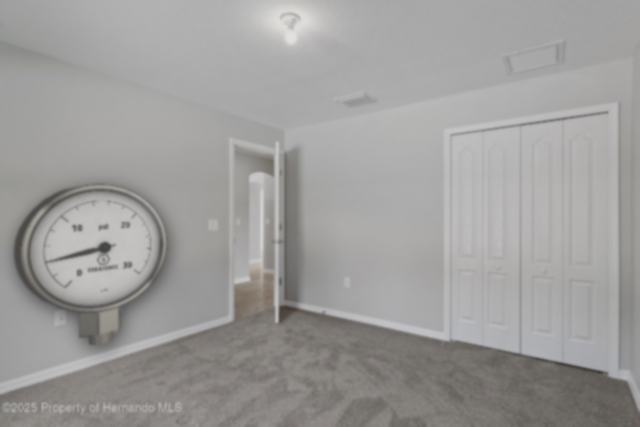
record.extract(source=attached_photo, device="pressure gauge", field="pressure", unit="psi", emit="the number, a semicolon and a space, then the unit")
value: 4; psi
